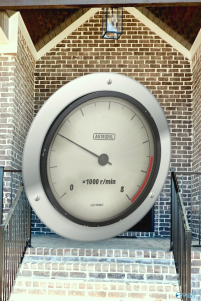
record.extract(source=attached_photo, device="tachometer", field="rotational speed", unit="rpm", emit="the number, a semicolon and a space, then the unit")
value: 2000; rpm
